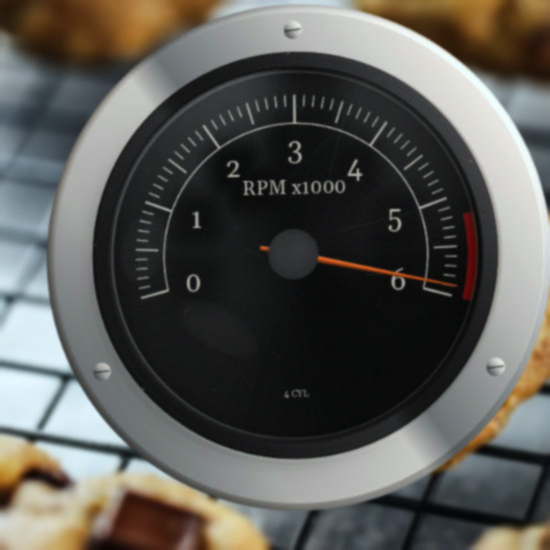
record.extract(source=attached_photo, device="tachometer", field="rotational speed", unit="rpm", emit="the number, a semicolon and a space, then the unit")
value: 5900; rpm
